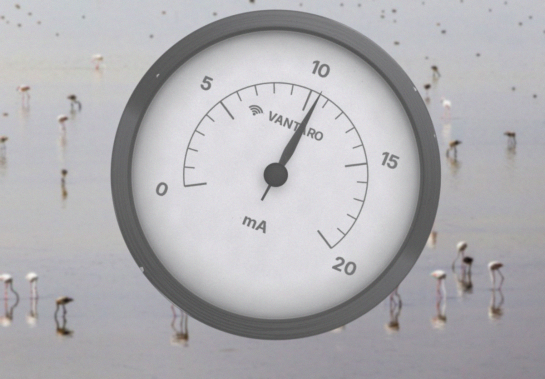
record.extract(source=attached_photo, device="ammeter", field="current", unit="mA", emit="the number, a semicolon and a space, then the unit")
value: 10.5; mA
